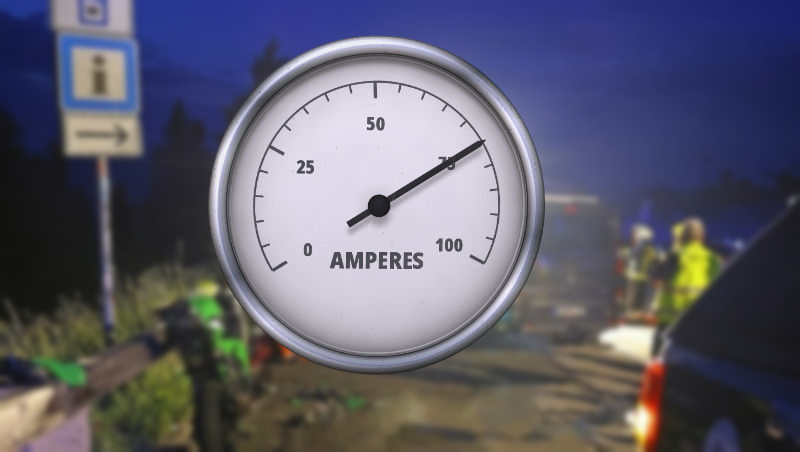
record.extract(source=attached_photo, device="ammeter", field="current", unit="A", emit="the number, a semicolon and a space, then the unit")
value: 75; A
